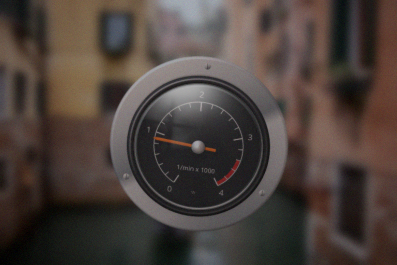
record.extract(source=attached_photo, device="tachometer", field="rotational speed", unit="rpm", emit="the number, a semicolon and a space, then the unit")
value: 900; rpm
